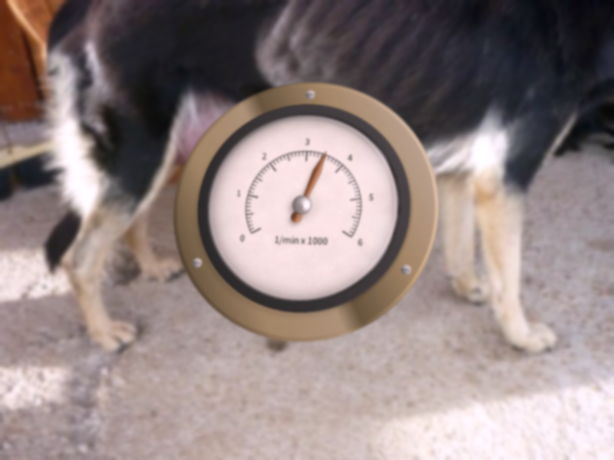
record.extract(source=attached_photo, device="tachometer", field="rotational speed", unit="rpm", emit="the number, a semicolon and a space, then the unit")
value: 3500; rpm
